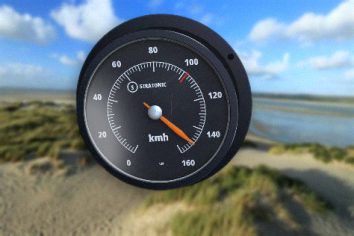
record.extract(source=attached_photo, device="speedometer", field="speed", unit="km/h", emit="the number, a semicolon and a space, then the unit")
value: 150; km/h
